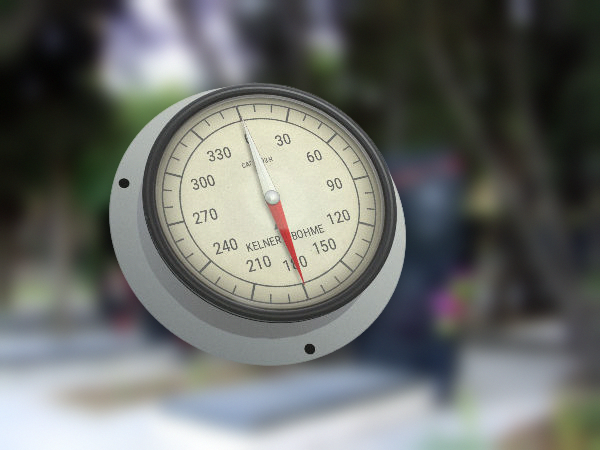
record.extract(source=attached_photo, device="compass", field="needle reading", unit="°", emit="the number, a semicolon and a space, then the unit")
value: 180; °
